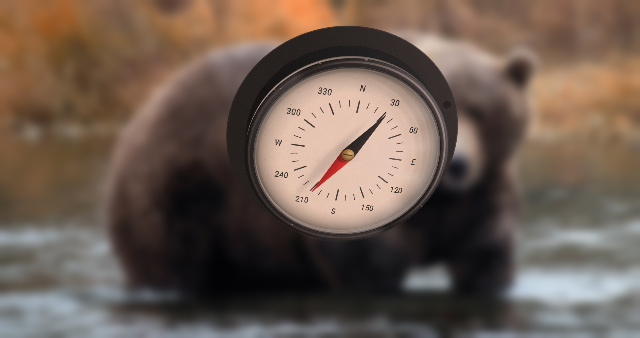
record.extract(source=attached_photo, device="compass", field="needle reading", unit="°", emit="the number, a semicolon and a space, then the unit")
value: 210; °
